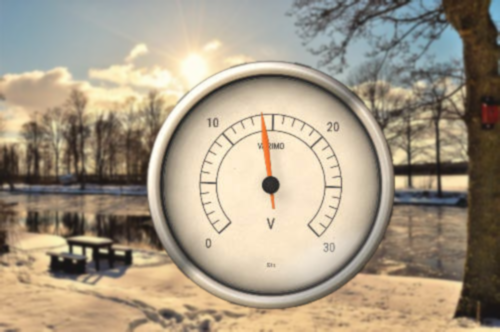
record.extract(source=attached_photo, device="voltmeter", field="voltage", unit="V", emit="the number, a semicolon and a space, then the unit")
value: 14; V
